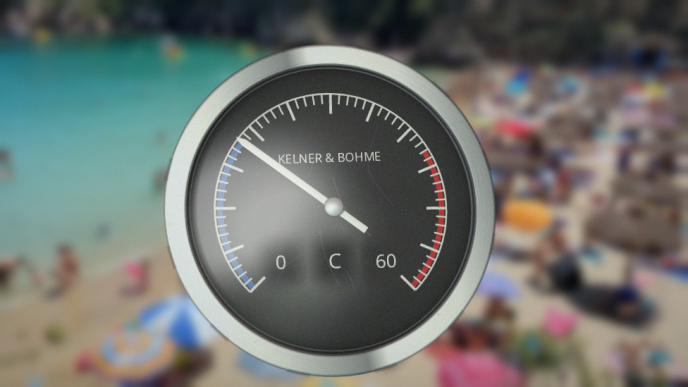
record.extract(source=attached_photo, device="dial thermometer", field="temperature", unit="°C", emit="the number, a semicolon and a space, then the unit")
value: 18; °C
